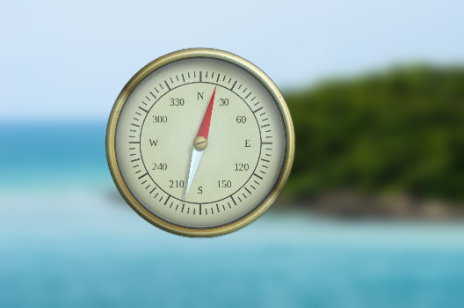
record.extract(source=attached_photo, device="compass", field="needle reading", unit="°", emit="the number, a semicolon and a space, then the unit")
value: 15; °
